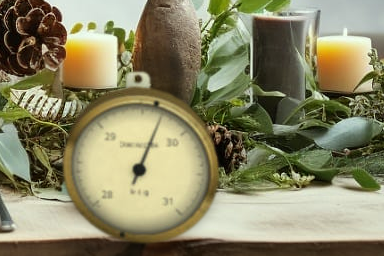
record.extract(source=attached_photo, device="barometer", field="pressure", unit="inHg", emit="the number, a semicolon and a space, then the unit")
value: 29.7; inHg
